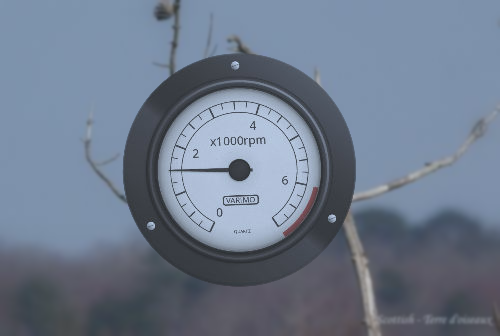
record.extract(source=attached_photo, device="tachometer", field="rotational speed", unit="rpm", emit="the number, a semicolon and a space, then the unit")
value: 1500; rpm
